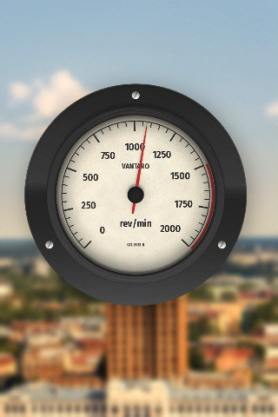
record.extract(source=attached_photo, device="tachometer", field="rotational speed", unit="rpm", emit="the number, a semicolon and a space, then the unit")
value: 1075; rpm
